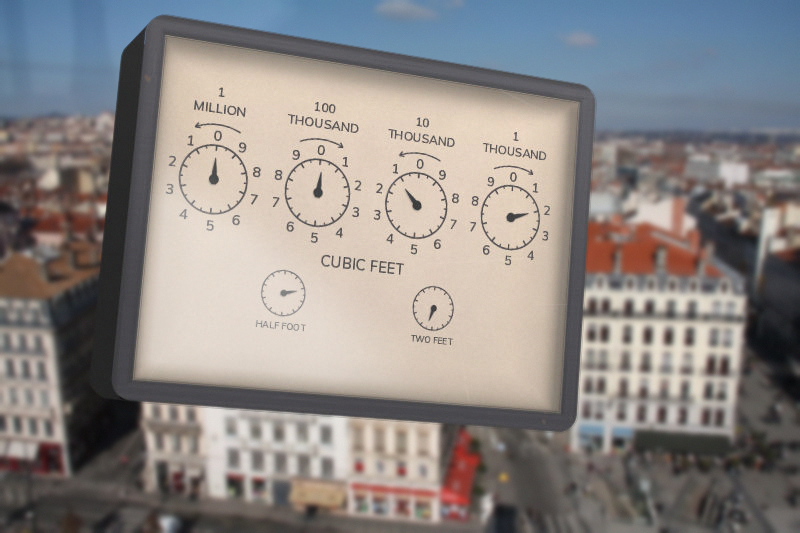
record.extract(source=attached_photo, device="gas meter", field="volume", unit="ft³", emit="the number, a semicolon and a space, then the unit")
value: 1200; ft³
